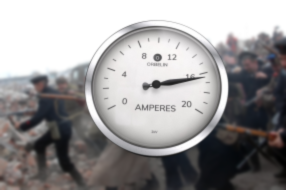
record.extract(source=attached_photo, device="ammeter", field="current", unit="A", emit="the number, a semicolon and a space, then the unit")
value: 16.5; A
